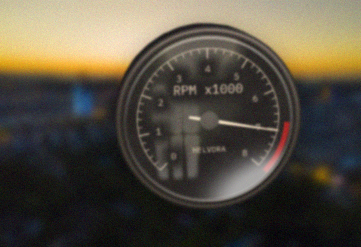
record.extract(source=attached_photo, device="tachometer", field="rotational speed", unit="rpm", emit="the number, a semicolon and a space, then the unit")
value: 7000; rpm
